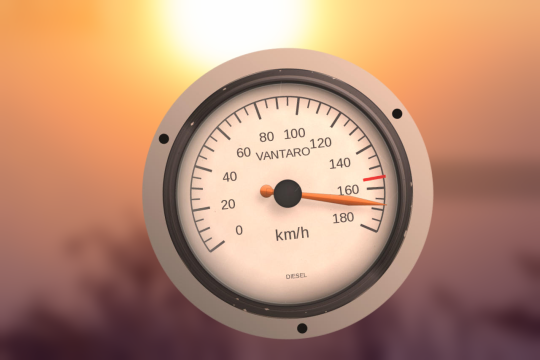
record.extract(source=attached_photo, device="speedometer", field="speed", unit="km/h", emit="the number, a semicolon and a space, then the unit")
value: 167.5; km/h
